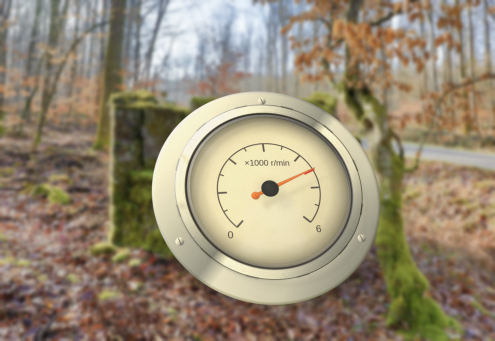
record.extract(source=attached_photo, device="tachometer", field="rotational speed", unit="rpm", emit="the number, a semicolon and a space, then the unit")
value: 4500; rpm
